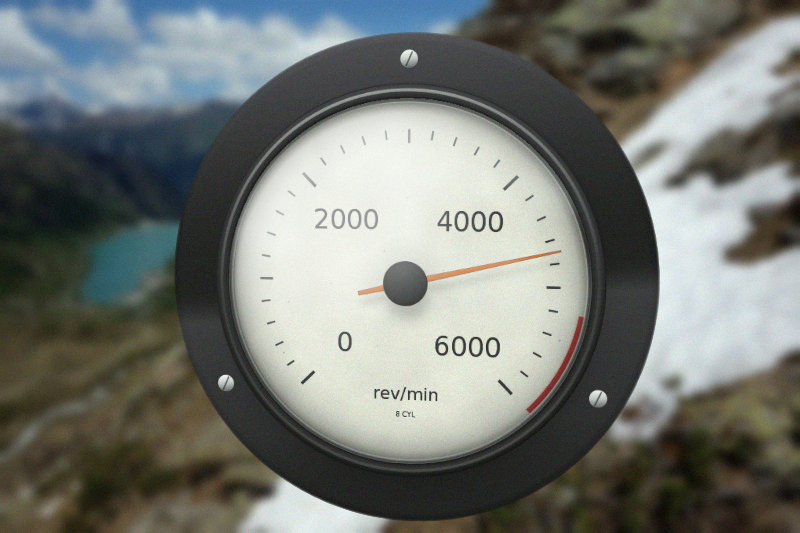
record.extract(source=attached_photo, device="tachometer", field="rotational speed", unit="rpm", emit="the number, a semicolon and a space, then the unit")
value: 4700; rpm
